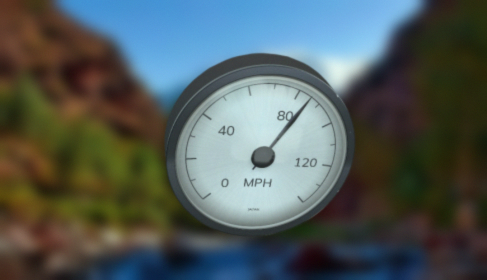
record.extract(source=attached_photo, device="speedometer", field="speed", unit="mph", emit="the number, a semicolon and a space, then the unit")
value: 85; mph
